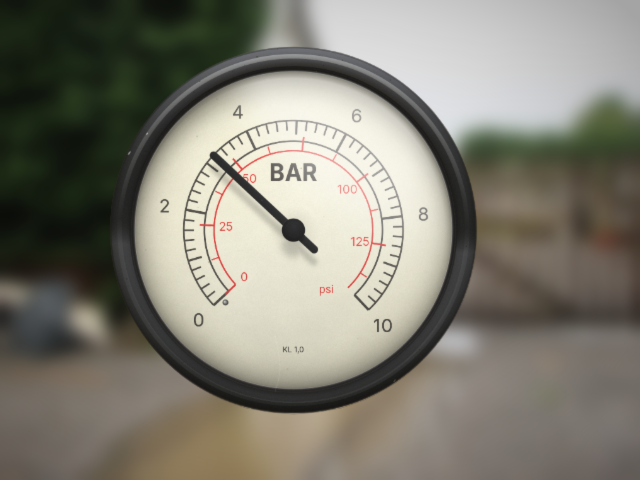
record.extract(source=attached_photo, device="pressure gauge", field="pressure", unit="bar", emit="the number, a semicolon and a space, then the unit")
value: 3.2; bar
